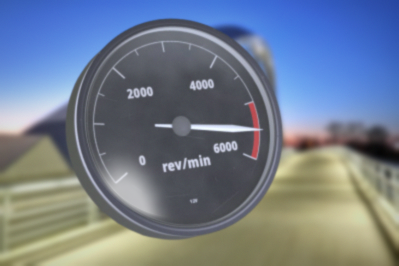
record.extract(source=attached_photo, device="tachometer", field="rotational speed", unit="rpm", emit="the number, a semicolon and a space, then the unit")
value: 5500; rpm
